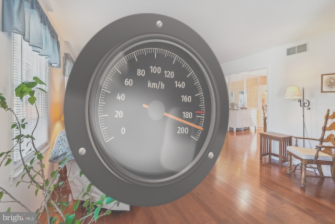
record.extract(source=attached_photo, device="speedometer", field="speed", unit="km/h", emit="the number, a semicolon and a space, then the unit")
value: 190; km/h
